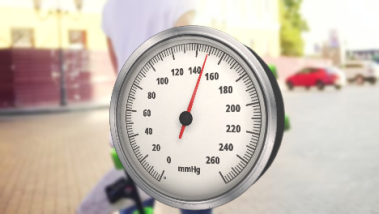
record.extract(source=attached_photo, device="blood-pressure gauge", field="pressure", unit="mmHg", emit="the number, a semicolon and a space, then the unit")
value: 150; mmHg
